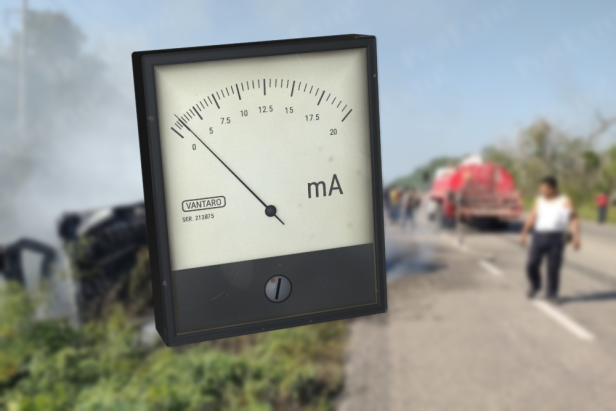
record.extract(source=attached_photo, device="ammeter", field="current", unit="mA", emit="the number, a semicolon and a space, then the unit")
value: 2.5; mA
